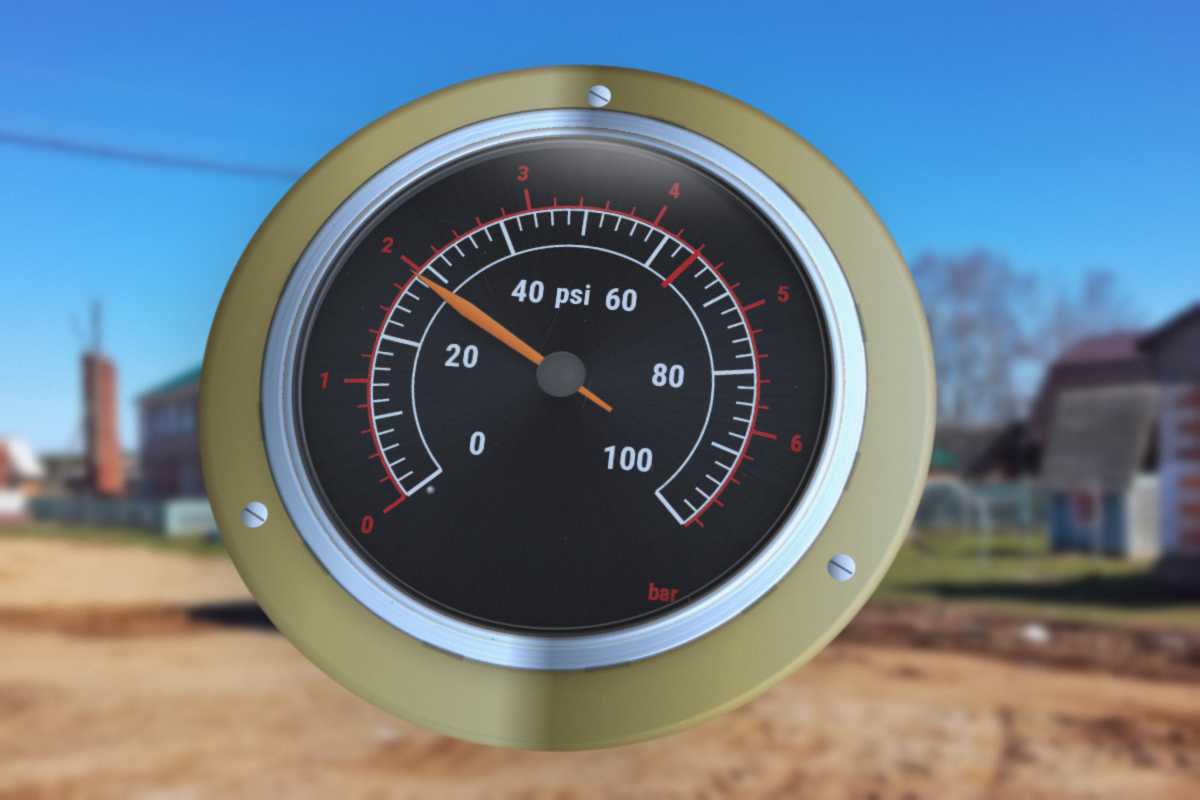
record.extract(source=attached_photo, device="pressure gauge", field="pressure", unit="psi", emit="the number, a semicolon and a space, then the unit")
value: 28; psi
